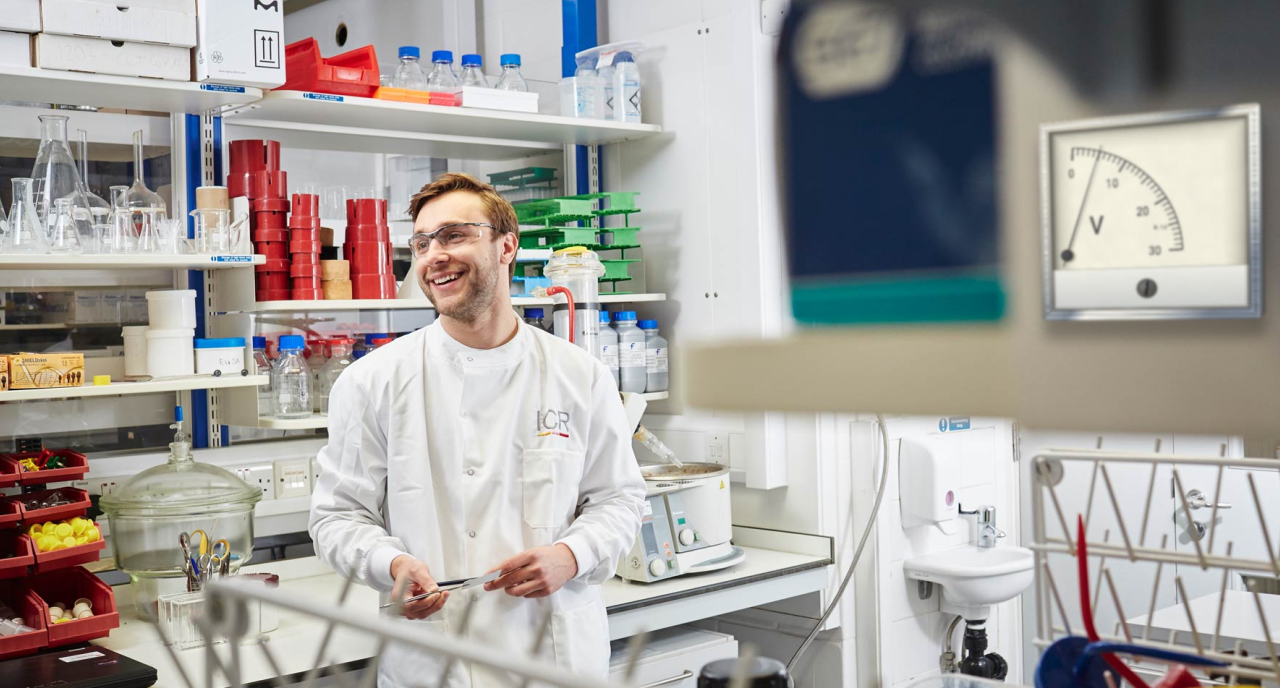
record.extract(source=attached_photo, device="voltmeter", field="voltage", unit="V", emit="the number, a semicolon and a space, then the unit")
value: 5; V
